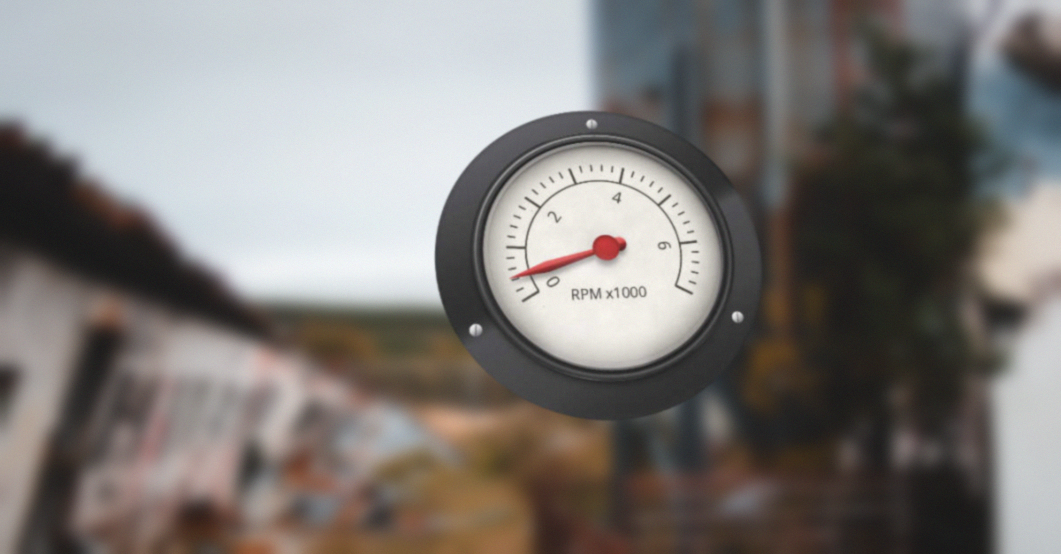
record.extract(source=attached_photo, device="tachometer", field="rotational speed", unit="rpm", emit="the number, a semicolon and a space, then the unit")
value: 400; rpm
